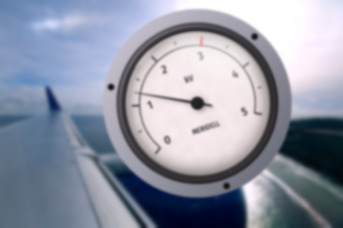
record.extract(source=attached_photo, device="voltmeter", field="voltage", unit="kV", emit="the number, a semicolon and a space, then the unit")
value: 1.25; kV
